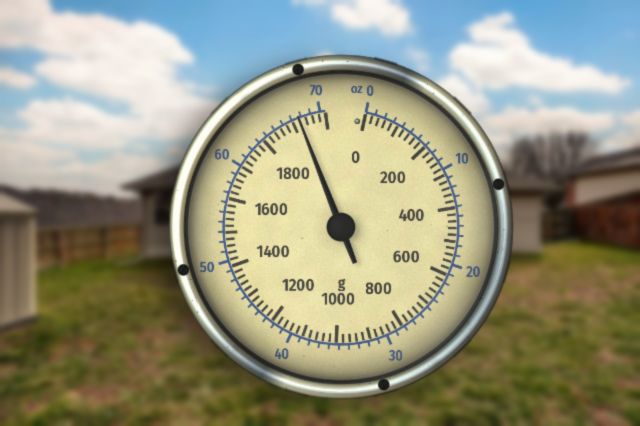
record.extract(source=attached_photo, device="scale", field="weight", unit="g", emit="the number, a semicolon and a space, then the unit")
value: 1920; g
